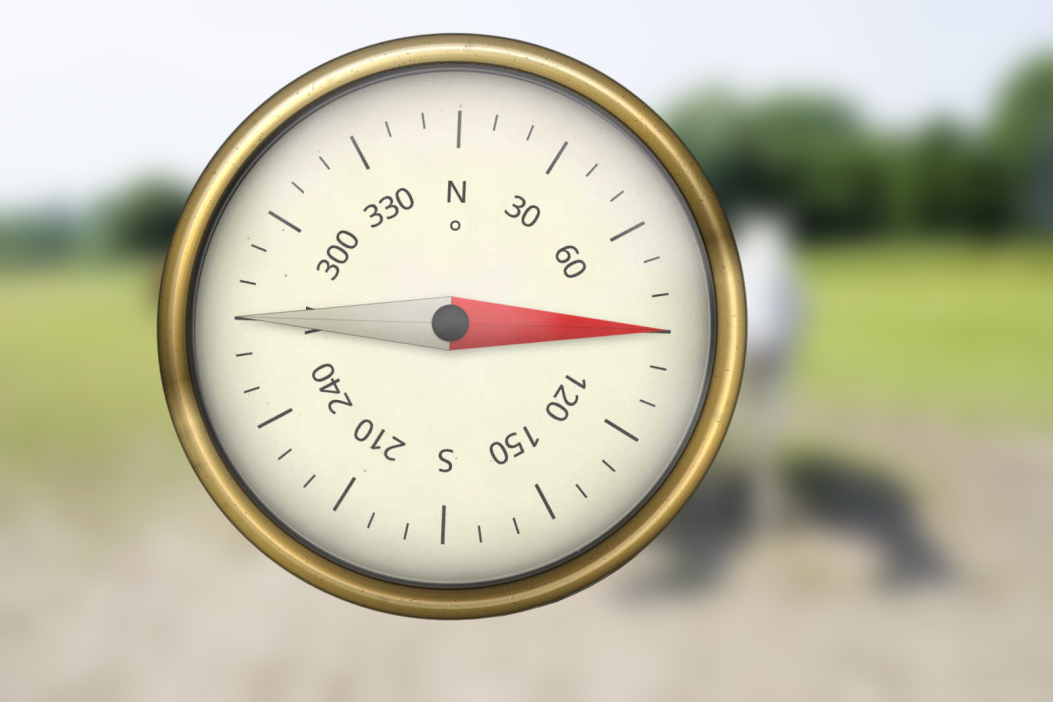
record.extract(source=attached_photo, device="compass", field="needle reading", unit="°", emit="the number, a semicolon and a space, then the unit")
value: 90; °
